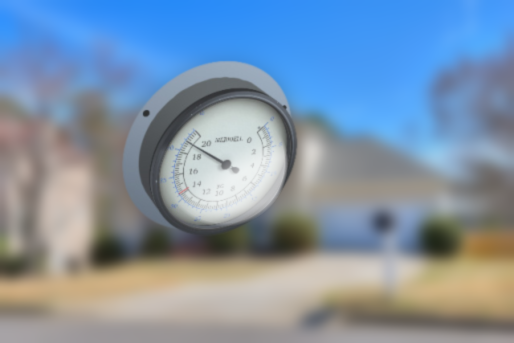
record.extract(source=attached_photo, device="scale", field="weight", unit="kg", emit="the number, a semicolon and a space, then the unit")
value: 19; kg
